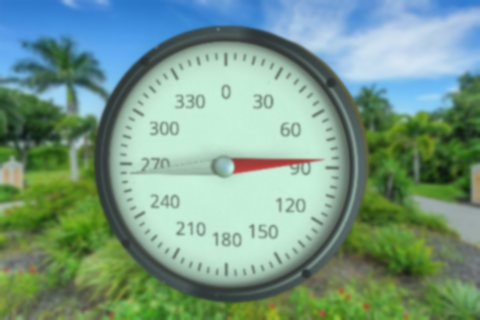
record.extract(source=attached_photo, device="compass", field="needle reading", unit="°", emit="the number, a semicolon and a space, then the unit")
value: 85; °
